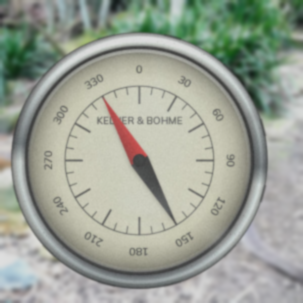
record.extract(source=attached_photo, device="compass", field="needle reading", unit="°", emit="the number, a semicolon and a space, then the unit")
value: 330; °
